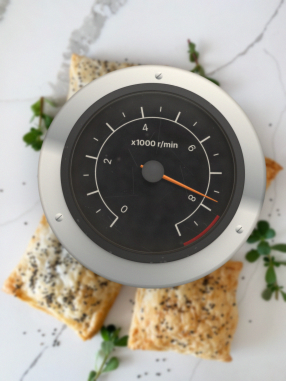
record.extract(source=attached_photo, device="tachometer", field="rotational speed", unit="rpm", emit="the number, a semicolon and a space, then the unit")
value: 7750; rpm
